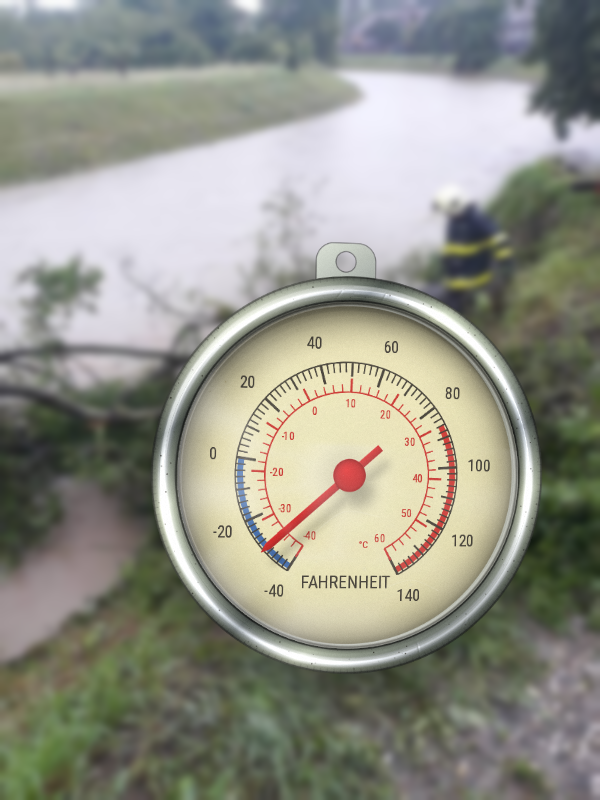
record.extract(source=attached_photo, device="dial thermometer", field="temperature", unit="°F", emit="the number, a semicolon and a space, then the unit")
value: -30; °F
